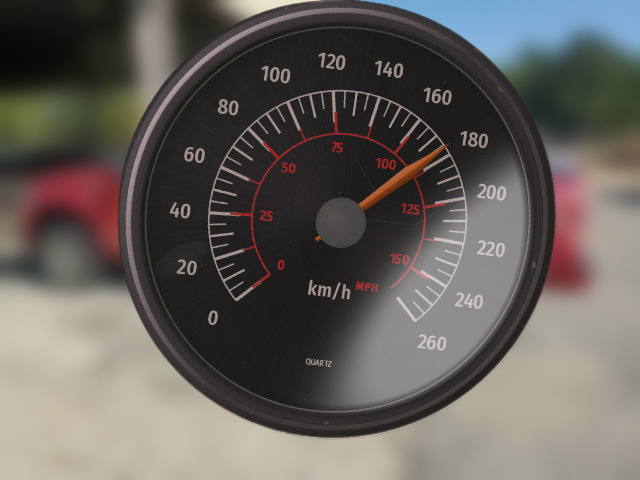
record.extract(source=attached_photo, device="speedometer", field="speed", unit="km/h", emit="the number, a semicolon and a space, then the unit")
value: 175; km/h
